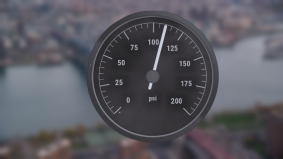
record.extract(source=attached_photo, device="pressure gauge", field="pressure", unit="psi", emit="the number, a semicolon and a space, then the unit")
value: 110; psi
